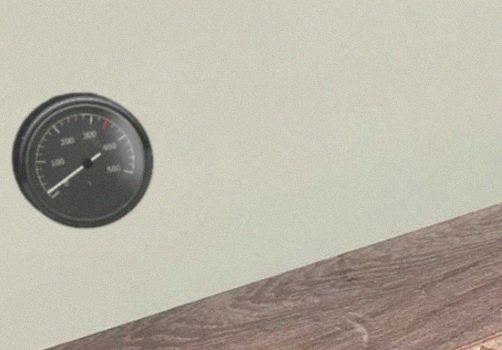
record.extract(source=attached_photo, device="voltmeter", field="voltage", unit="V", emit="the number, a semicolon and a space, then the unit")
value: 20; V
